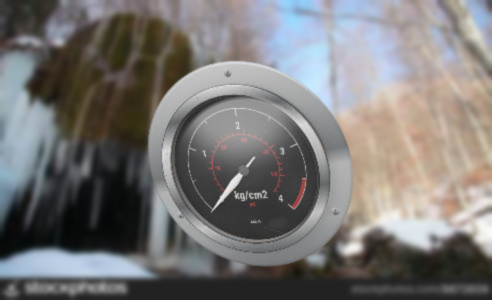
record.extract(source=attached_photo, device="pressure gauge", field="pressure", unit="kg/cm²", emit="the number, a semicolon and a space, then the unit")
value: 0; kg/cm²
